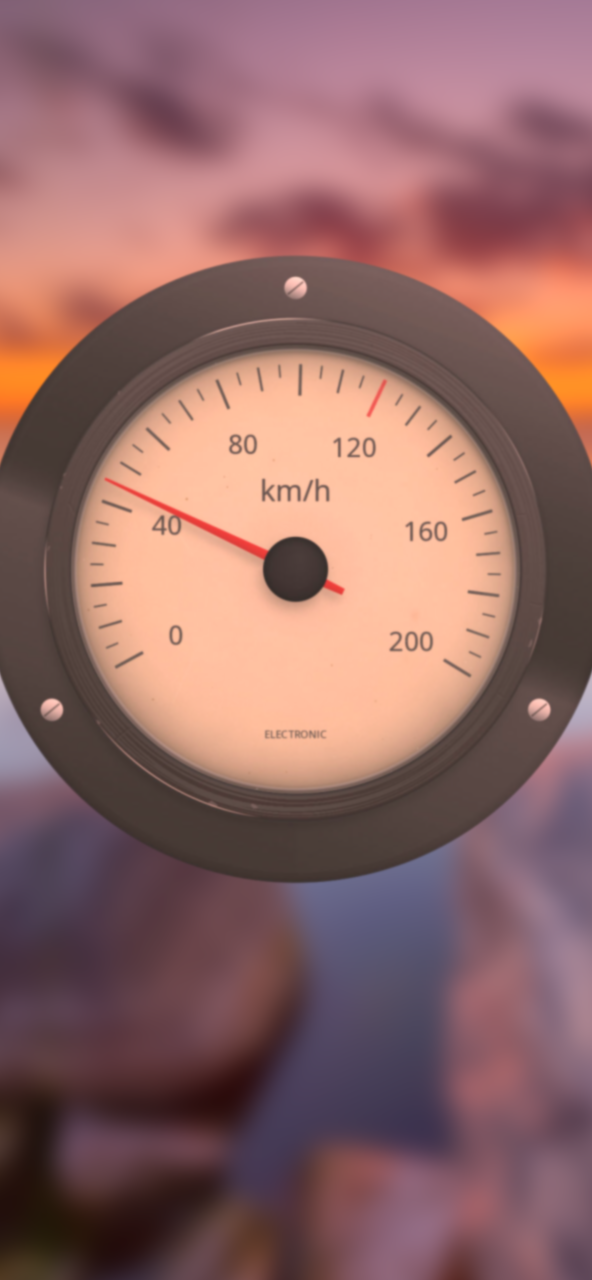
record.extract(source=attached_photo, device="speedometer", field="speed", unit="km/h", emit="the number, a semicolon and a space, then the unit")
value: 45; km/h
